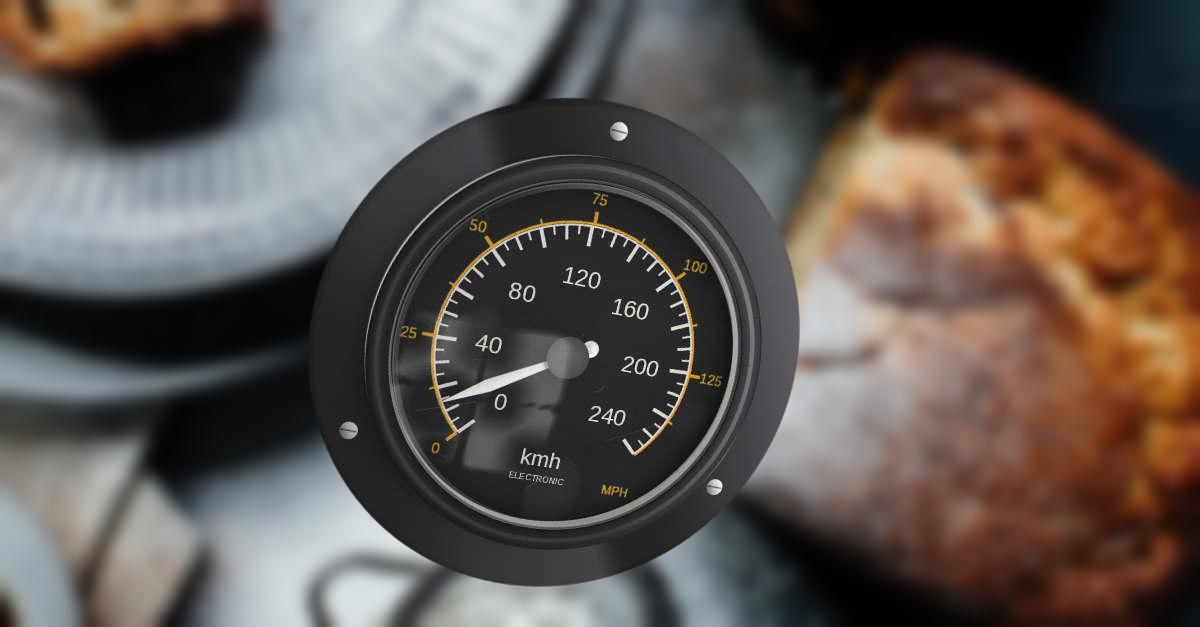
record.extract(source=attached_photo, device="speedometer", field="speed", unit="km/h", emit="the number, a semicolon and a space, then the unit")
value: 15; km/h
